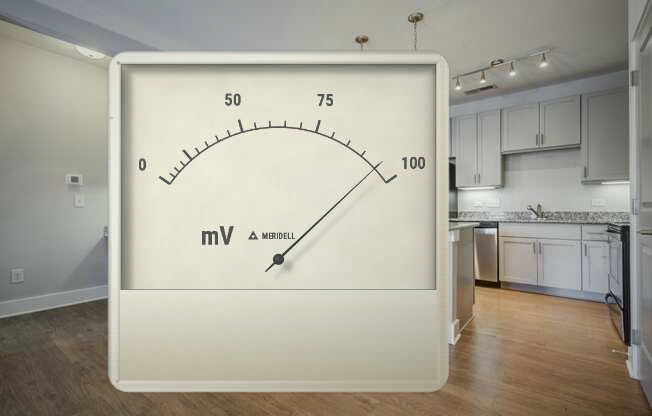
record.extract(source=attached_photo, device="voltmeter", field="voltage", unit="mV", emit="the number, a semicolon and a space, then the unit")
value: 95; mV
